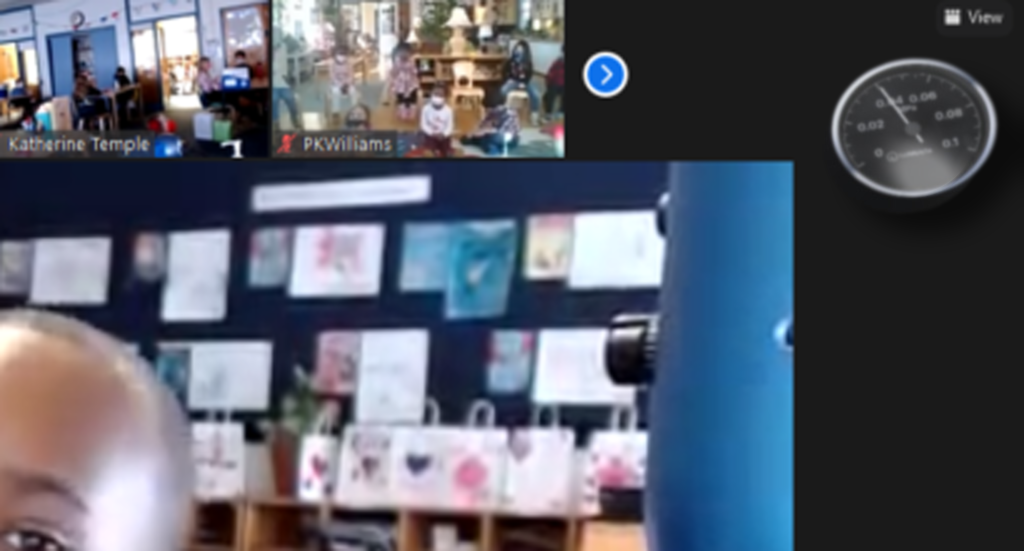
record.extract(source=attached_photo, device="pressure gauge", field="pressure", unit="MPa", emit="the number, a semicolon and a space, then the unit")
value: 0.04; MPa
